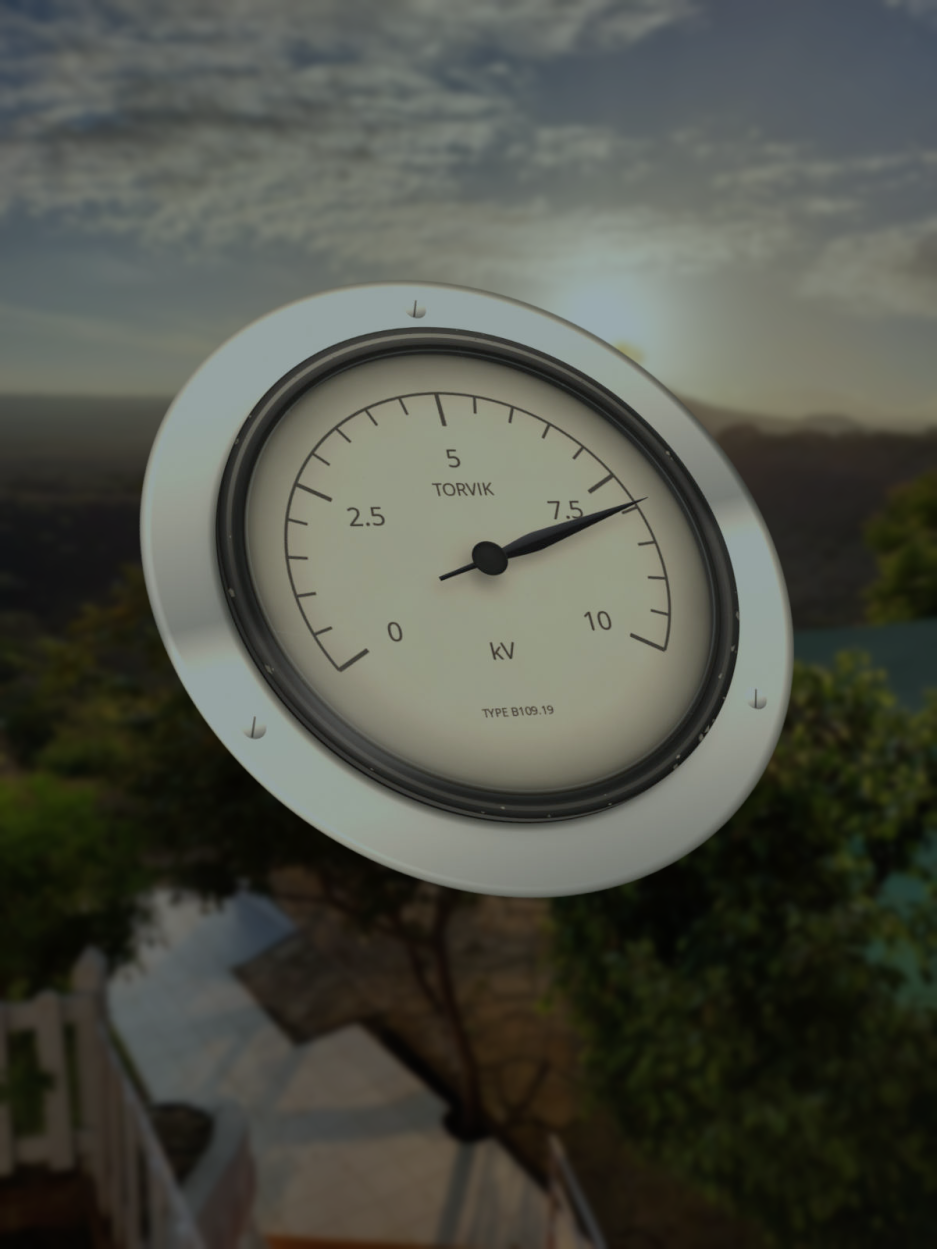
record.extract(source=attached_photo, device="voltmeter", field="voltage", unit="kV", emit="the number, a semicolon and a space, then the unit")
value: 8; kV
